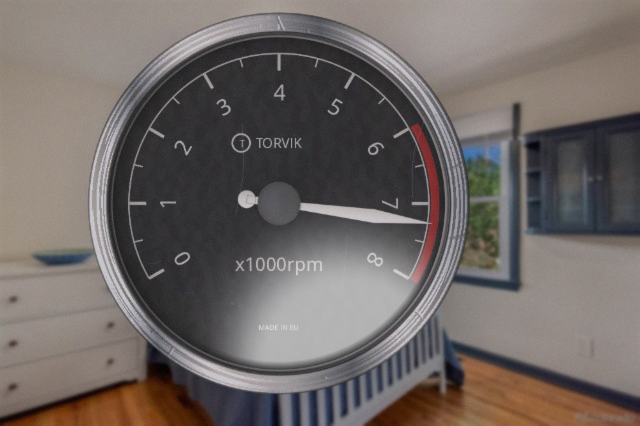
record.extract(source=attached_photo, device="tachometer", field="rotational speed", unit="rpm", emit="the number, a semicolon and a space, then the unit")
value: 7250; rpm
